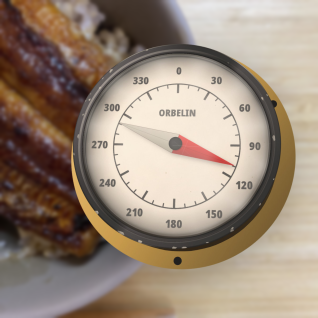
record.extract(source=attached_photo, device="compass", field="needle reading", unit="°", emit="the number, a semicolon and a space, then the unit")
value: 110; °
